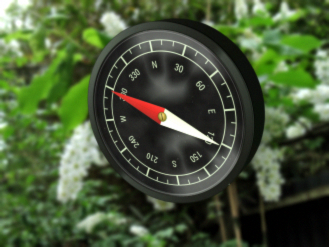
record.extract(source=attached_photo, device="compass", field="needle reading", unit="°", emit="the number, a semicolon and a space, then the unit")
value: 300; °
